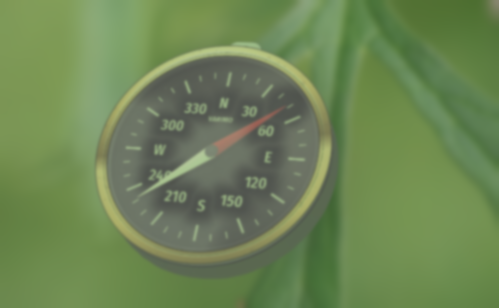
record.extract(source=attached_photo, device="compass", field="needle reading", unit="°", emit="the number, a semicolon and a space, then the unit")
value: 50; °
